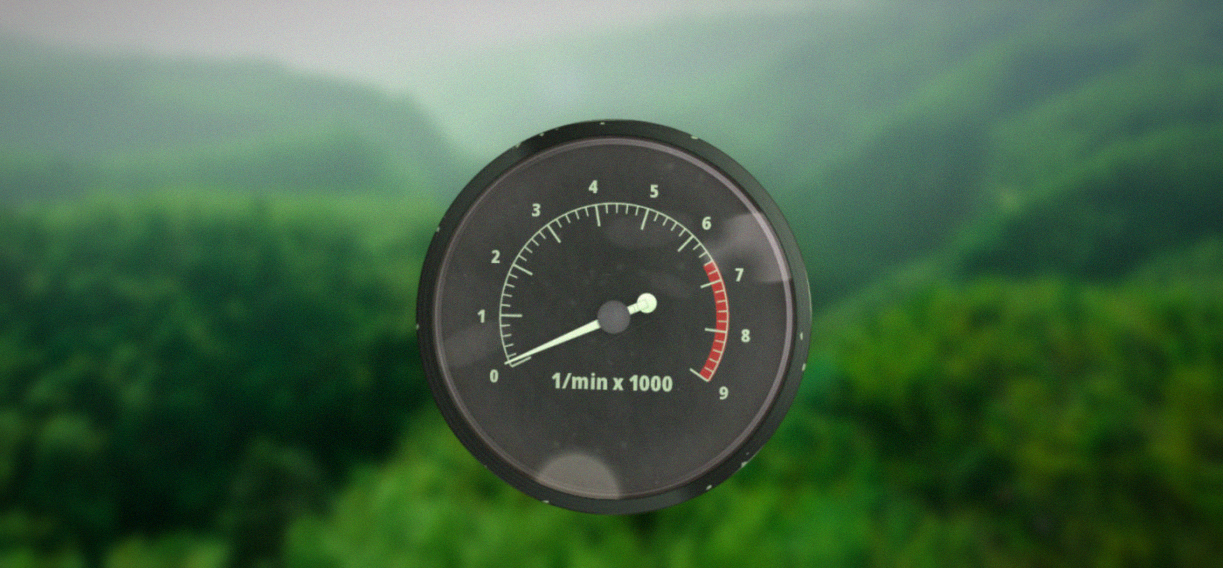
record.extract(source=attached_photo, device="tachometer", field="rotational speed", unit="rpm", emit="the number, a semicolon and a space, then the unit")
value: 100; rpm
